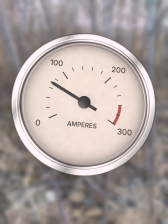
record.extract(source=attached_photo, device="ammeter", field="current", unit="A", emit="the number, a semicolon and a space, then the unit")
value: 70; A
